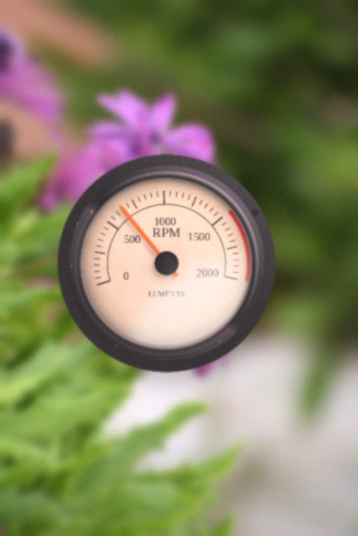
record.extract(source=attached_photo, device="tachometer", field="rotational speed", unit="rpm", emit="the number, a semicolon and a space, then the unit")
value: 650; rpm
